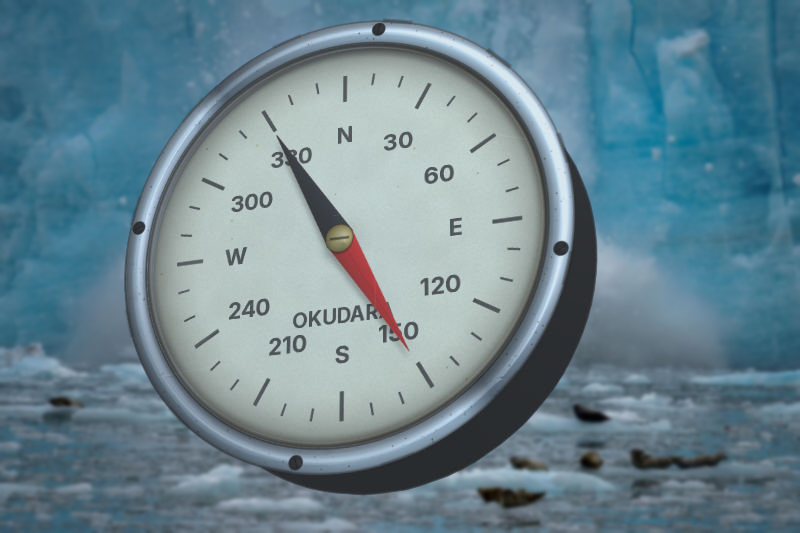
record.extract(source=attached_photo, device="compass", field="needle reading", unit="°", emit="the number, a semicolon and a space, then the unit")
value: 150; °
